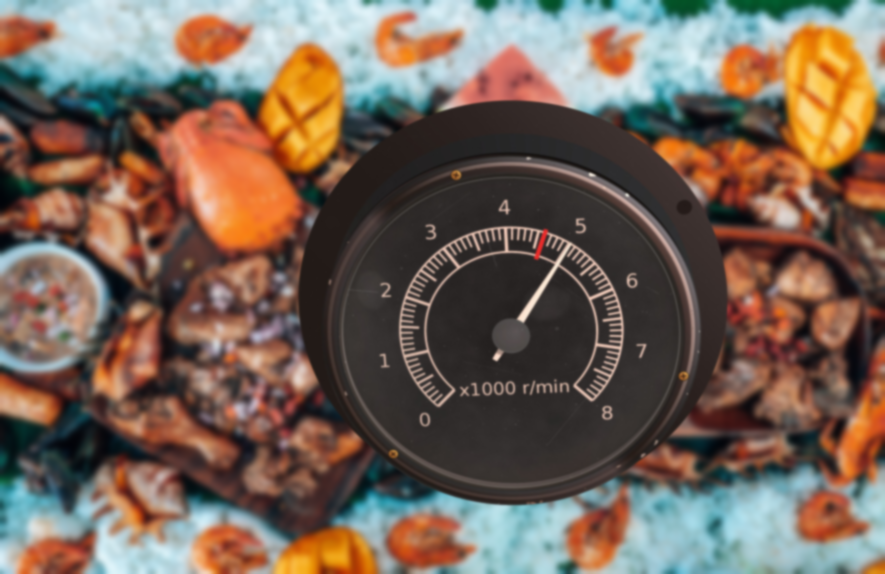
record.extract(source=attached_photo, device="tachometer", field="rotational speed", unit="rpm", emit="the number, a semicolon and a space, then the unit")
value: 5000; rpm
